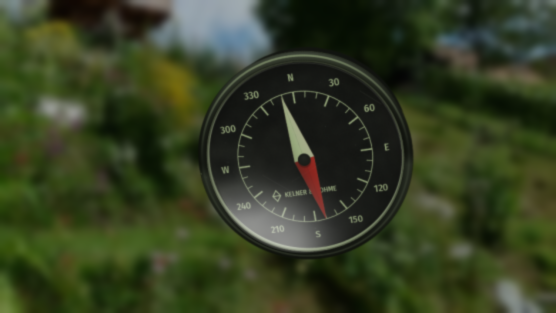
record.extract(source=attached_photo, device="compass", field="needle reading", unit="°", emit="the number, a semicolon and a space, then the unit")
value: 170; °
